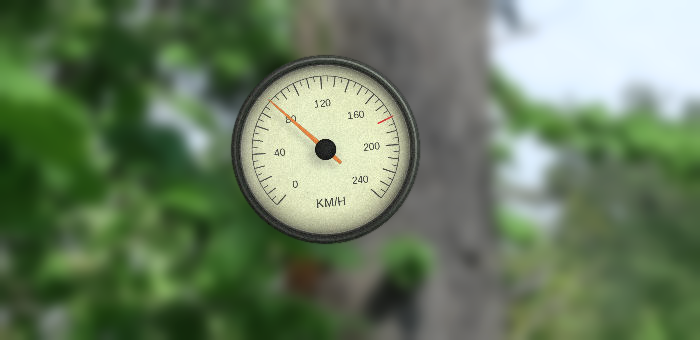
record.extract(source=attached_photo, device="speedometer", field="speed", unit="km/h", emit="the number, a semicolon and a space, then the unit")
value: 80; km/h
